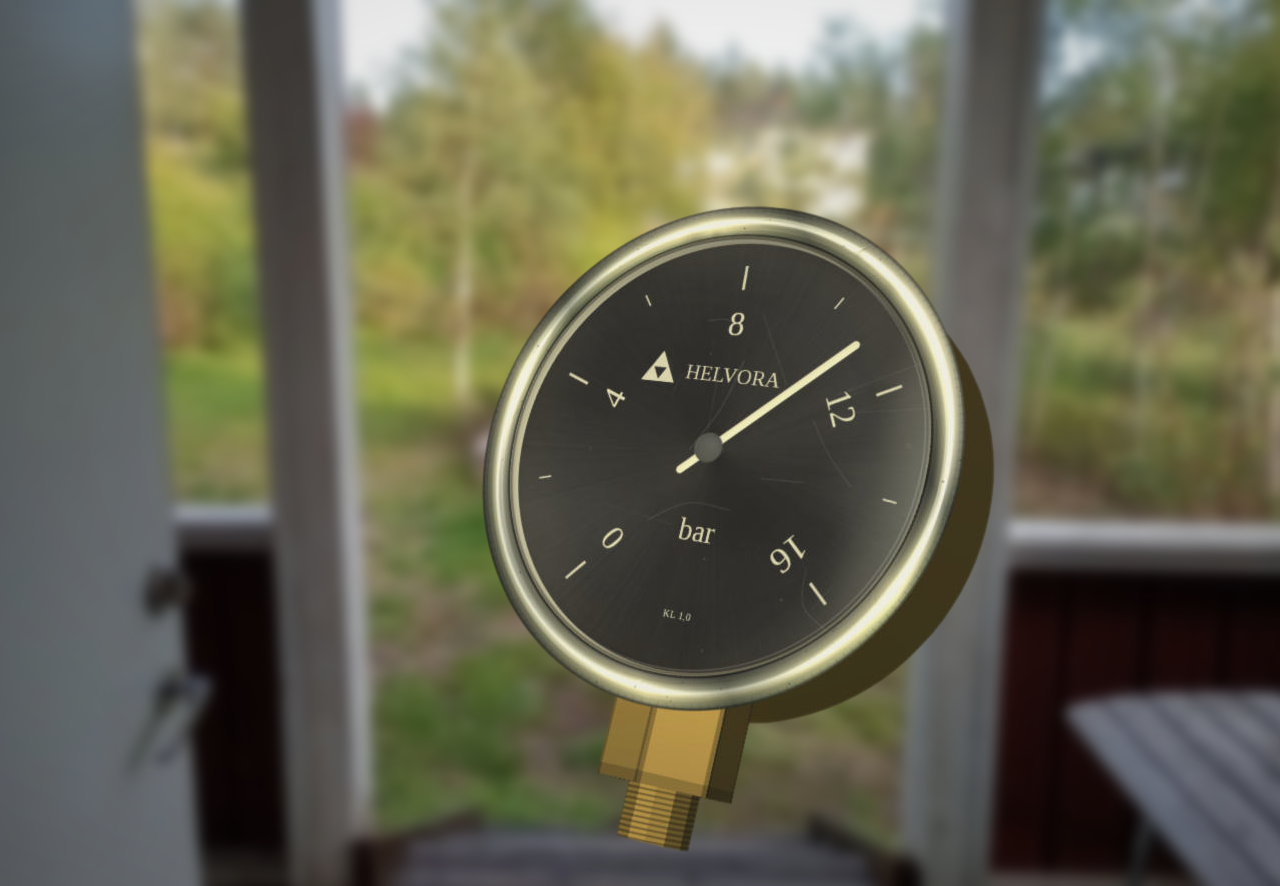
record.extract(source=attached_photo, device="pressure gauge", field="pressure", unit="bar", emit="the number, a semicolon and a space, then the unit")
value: 11; bar
